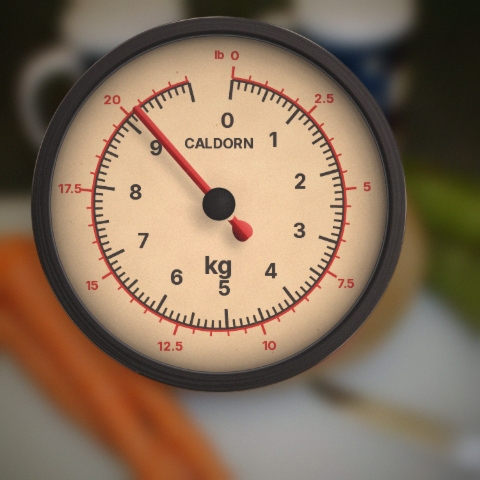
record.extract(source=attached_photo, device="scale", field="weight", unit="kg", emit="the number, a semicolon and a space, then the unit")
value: 9.2; kg
